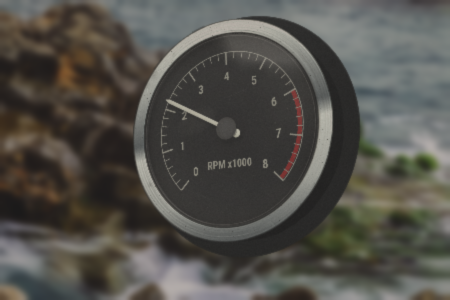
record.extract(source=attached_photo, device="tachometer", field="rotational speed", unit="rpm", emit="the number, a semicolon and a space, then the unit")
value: 2200; rpm
